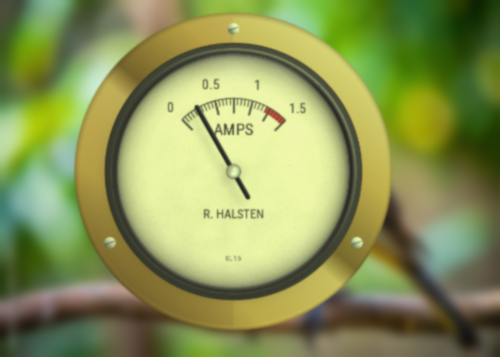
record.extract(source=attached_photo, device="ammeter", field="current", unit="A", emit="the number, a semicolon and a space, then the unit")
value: 0.25; A
